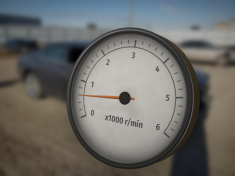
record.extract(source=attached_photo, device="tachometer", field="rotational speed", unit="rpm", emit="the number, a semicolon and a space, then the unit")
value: 600; rpm
